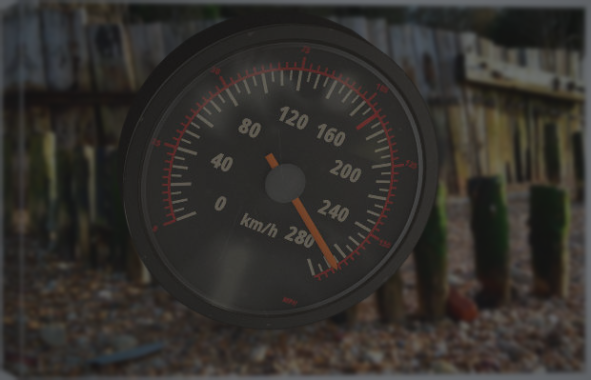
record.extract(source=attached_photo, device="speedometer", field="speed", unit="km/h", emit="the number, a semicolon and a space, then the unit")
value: 267.5; km/h
